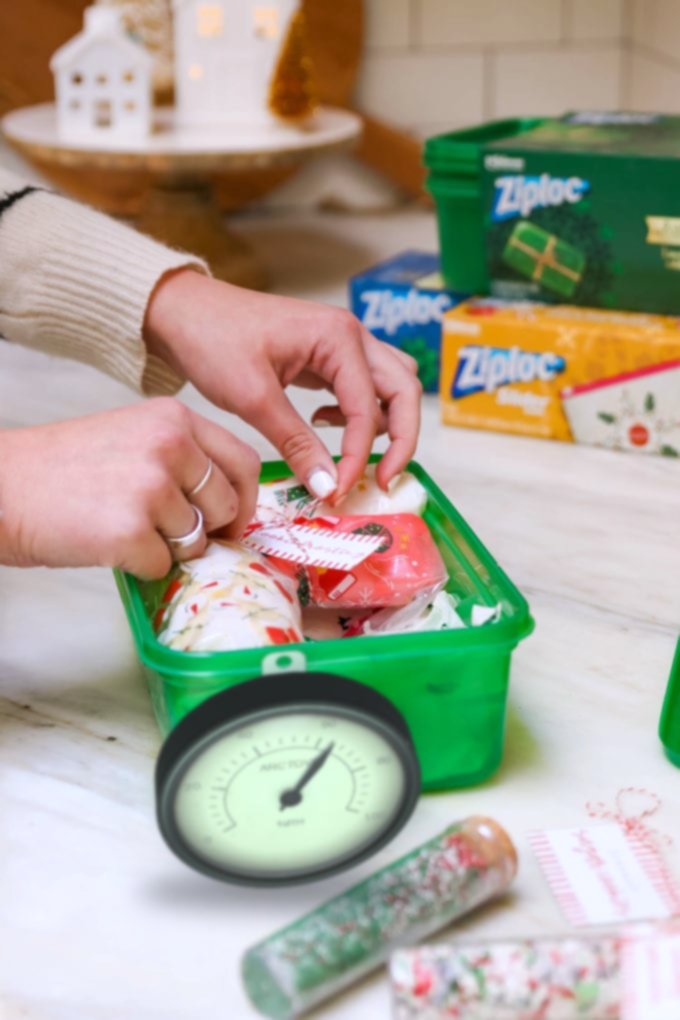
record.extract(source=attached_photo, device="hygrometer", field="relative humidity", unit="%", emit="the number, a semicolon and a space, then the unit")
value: 64; %
